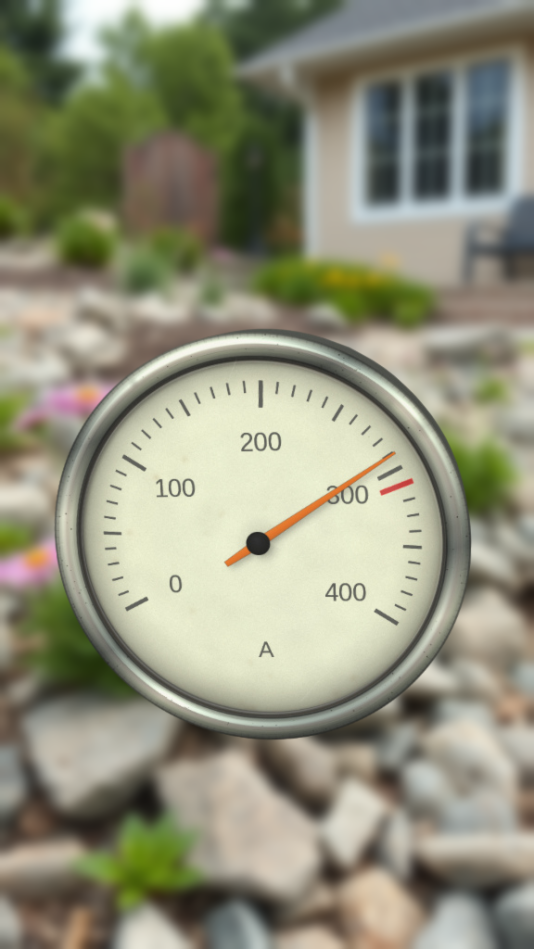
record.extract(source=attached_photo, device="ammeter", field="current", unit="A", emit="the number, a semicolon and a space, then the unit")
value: 290; A
